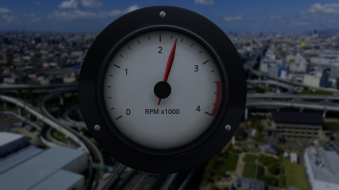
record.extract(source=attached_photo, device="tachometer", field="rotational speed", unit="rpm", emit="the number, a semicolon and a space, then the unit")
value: 2300; rpm
